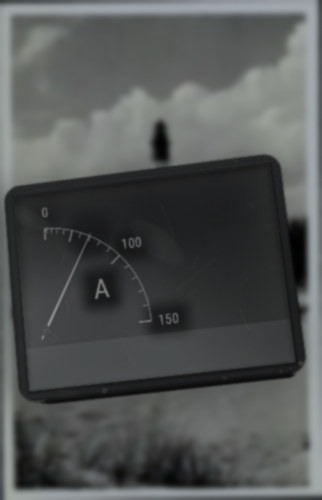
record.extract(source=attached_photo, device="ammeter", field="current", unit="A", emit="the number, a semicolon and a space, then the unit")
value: 70; A
